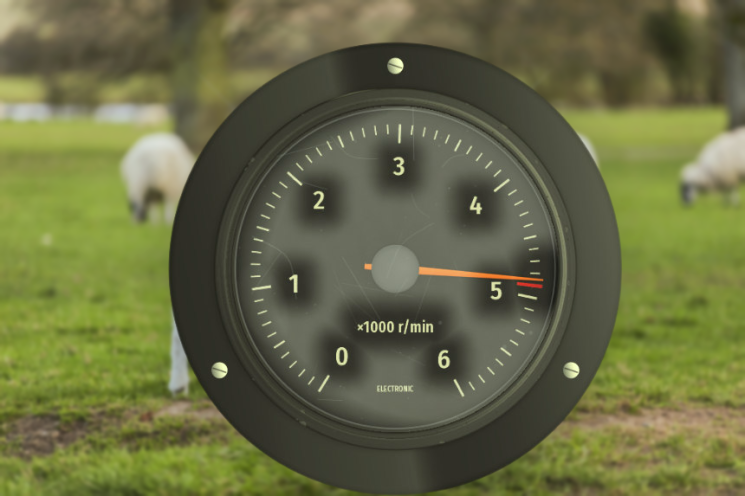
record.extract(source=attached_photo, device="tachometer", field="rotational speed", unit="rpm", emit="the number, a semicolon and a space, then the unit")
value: 4850; rpm
